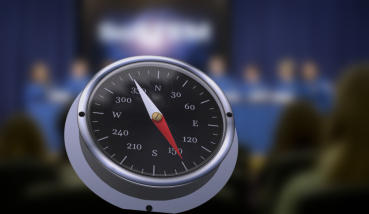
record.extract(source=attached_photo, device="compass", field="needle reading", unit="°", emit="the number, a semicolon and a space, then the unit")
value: 150; °
